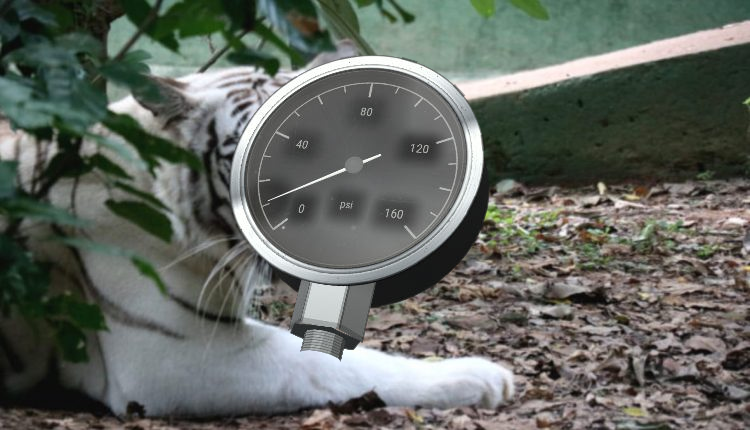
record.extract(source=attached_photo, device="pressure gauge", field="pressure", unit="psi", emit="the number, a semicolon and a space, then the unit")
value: 10; psi
